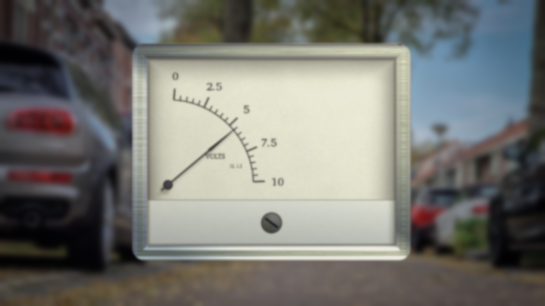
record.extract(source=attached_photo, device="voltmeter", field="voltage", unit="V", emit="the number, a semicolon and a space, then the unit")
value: 5.5; V
